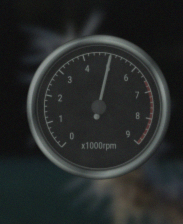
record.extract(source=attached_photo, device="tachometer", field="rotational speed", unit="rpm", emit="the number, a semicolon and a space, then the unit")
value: 5000; rpm
